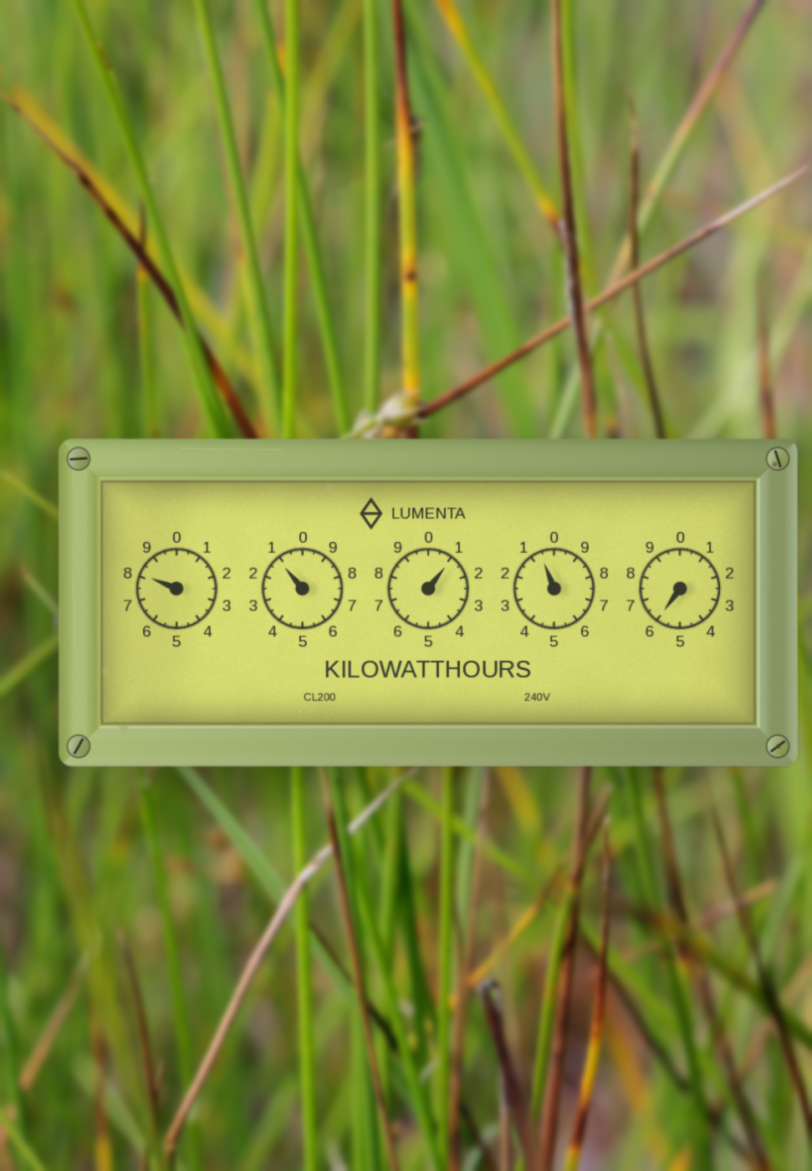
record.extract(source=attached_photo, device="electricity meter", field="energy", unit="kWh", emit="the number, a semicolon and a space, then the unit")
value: 81106; kWh
